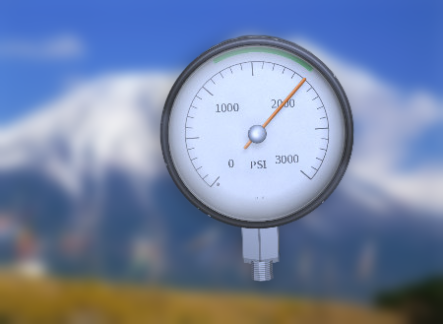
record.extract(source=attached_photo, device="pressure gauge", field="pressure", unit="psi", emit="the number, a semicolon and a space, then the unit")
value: 2000; psi
